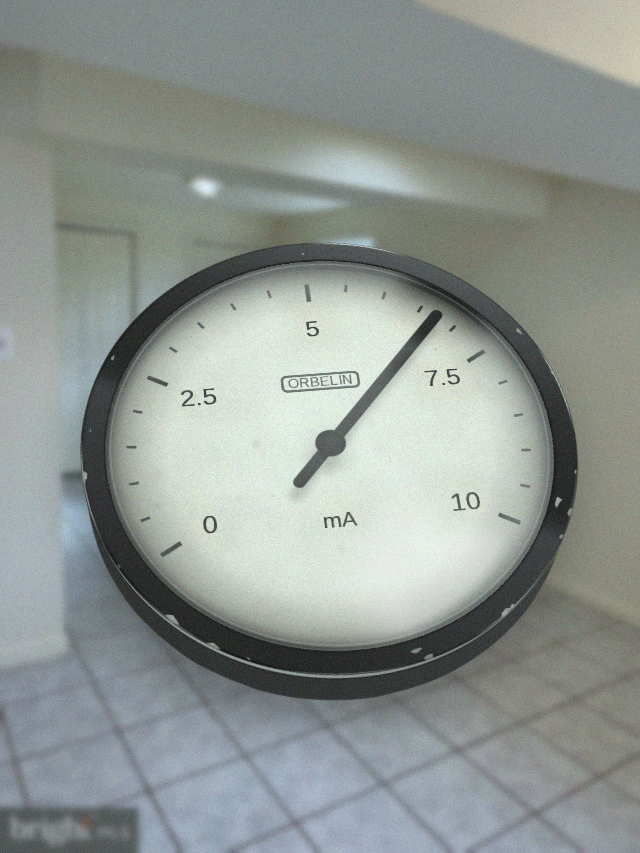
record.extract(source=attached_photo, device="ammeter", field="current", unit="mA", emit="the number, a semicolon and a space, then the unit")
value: 6.75; mA
